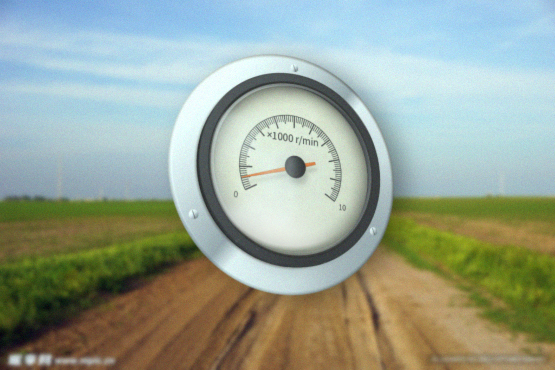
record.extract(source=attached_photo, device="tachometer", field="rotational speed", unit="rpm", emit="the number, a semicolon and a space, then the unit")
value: 500; rpm
